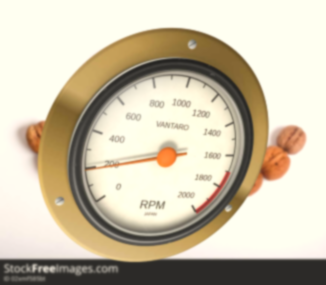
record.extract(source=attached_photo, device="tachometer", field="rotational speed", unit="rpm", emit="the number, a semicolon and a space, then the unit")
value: 200; rpm
